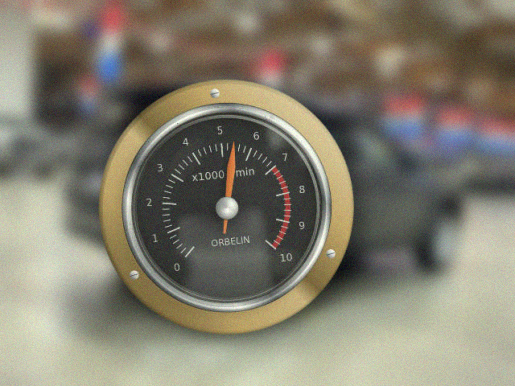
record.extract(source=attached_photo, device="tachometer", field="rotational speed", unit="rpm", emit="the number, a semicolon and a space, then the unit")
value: 5400; rpm
